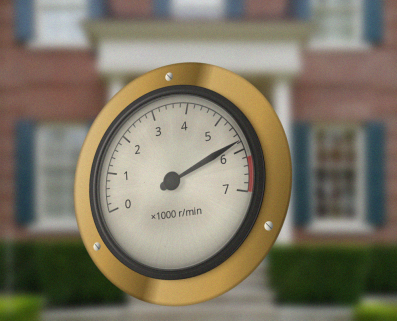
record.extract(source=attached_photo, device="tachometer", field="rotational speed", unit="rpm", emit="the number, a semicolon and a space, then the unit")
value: 5800; rpm
